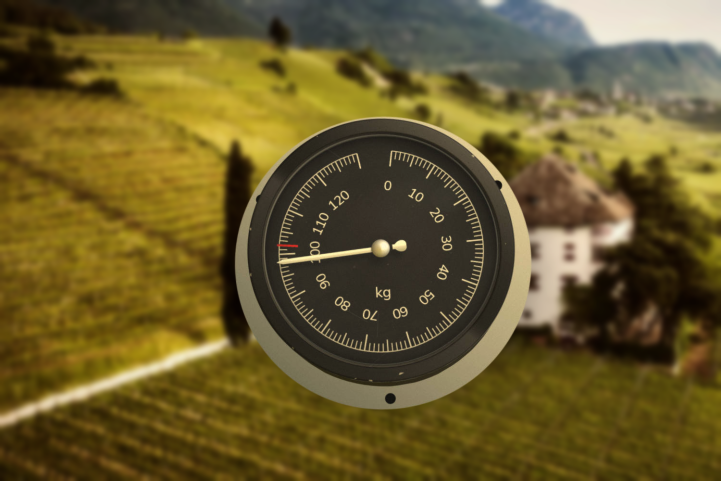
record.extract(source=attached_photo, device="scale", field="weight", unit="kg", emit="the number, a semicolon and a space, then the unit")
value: 98; kg
